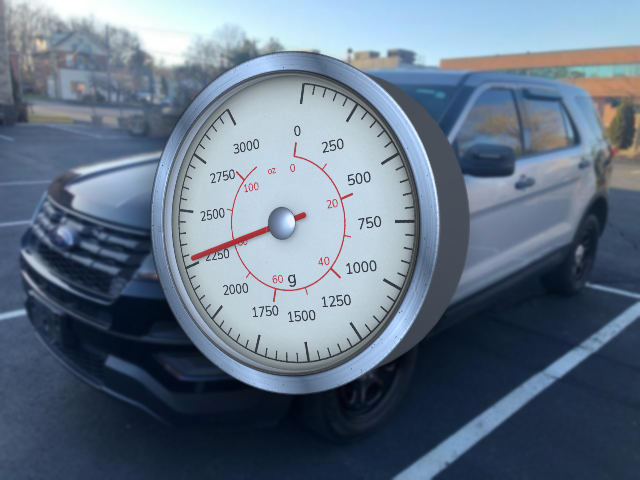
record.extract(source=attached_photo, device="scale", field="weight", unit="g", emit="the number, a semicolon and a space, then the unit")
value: 2275; g
